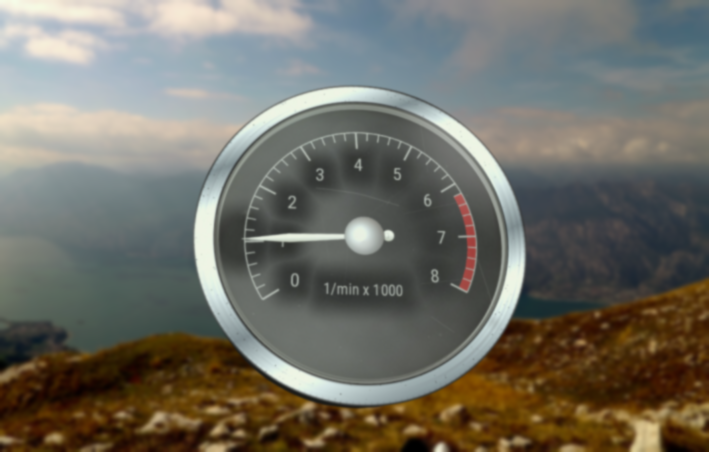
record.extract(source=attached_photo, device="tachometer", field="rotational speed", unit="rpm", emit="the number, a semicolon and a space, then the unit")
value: 1000; rpm
